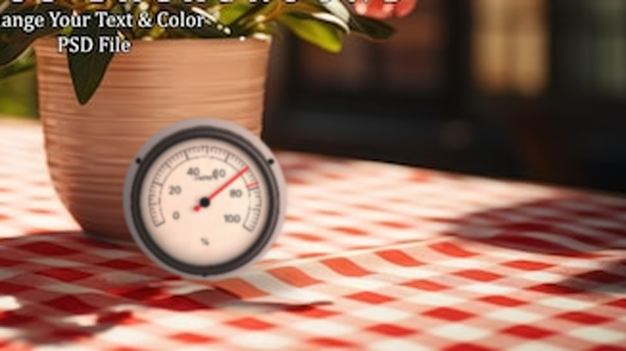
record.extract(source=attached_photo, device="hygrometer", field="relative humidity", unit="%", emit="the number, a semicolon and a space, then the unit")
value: 70; %
